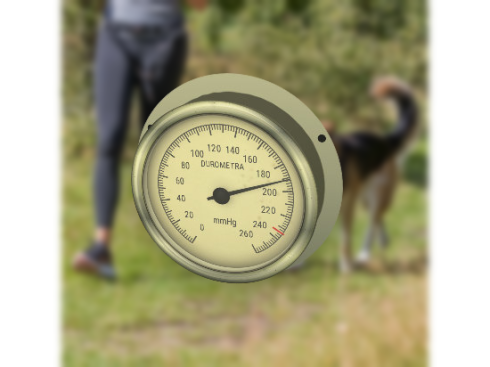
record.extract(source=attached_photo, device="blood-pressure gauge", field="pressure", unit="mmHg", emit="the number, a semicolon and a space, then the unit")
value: 190; mmHg
